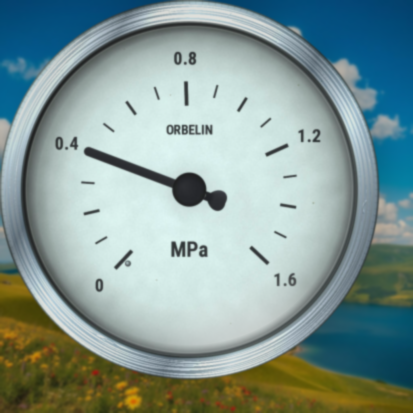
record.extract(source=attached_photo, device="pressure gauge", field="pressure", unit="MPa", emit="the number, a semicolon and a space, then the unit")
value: 0.4; MPa
